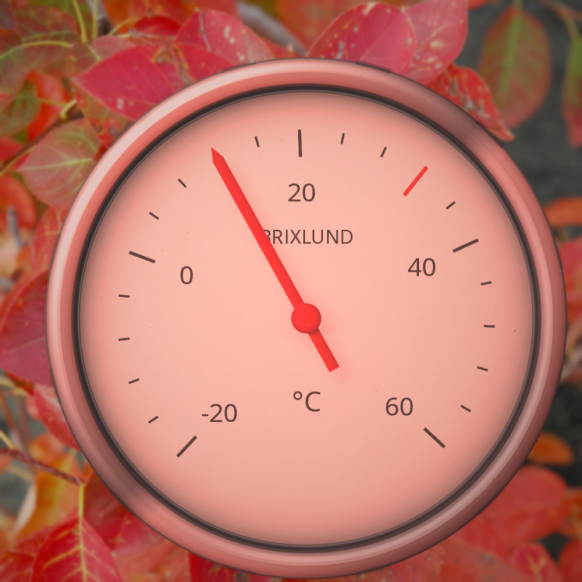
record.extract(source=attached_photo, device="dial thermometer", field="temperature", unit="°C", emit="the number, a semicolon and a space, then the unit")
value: 12; °C
